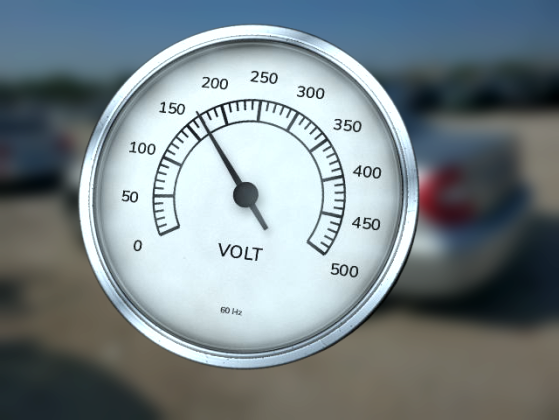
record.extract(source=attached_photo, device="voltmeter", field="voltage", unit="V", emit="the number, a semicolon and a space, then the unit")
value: 170; V
